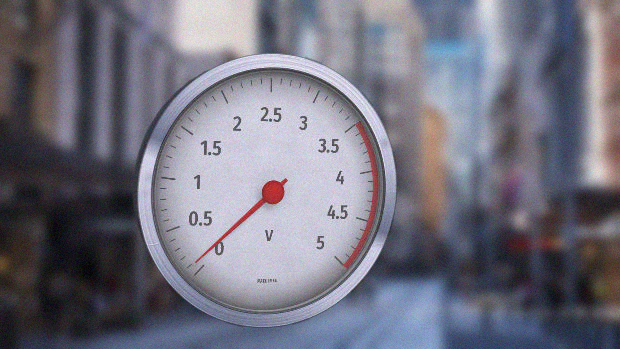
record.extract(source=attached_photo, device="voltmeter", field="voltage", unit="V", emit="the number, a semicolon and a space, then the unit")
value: 0.1; V
